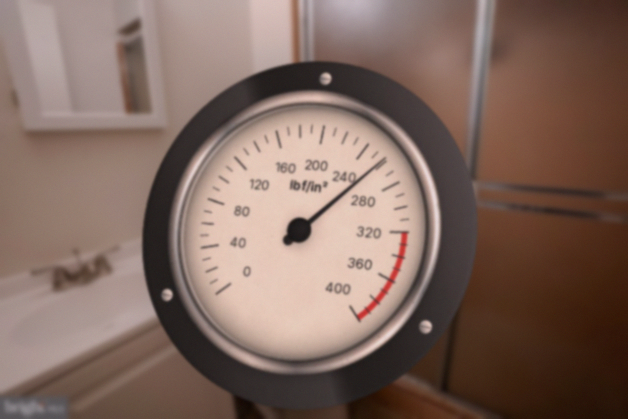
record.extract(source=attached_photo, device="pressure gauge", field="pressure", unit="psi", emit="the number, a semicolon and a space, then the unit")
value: 260; psi
